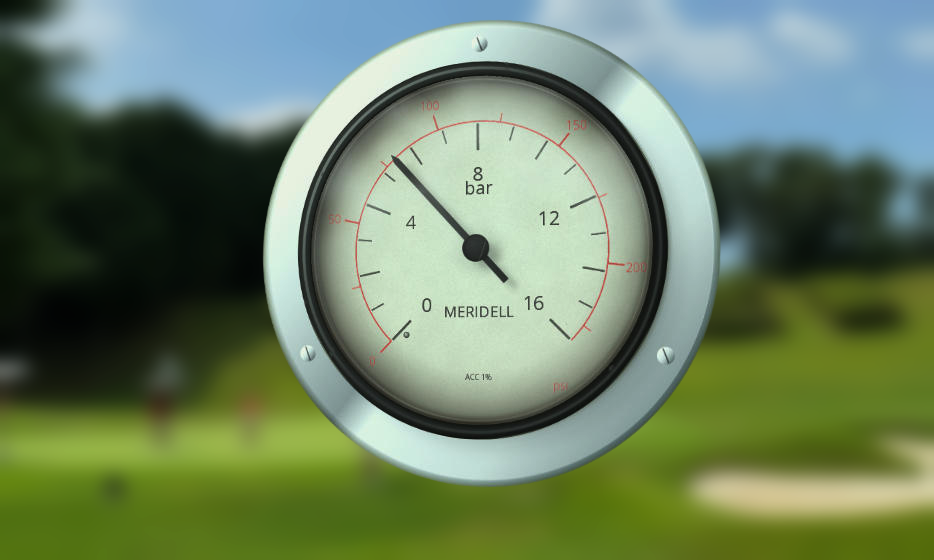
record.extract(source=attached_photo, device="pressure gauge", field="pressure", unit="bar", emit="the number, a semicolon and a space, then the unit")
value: 5.5; bar
